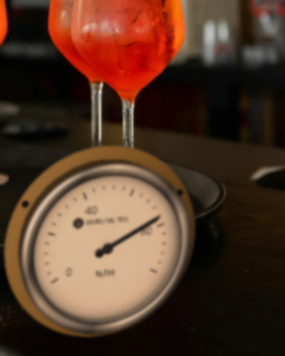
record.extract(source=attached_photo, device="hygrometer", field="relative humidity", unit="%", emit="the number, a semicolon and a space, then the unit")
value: 76; %
